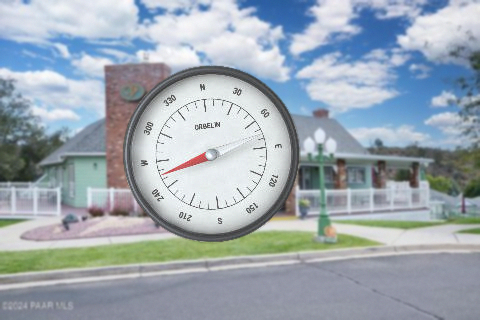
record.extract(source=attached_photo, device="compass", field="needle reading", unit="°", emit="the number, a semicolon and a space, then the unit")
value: 255; °
